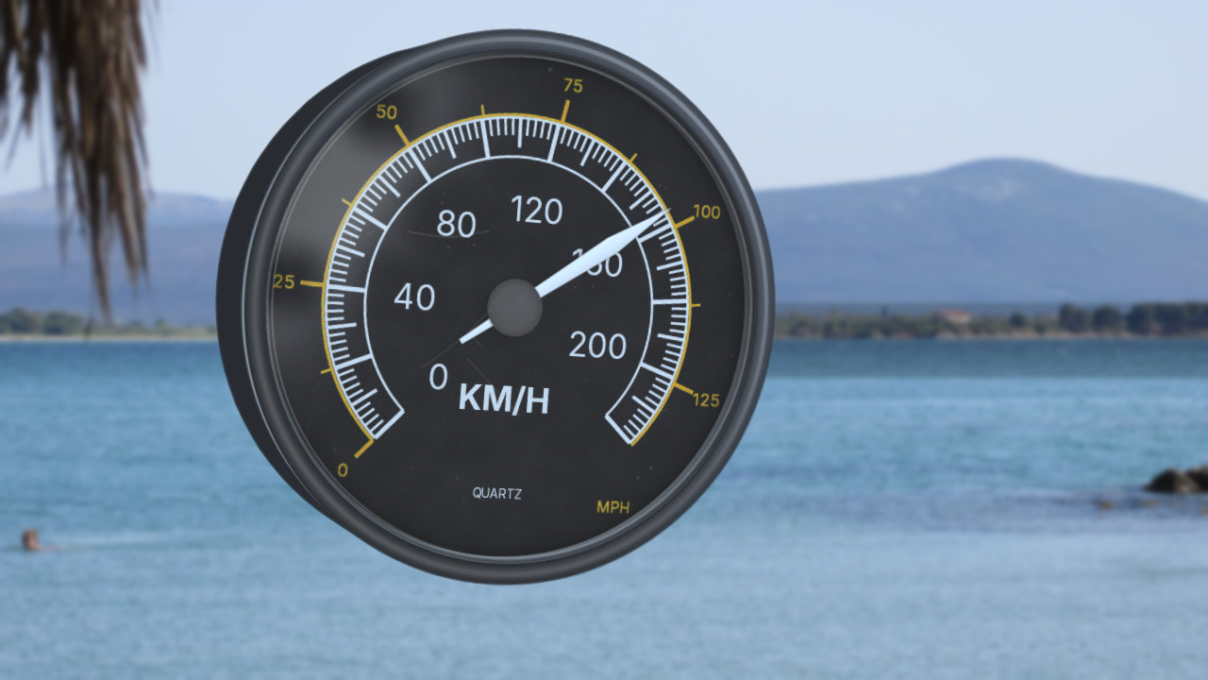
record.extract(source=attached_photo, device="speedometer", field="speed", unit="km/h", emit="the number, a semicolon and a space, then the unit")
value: 156; km/h
